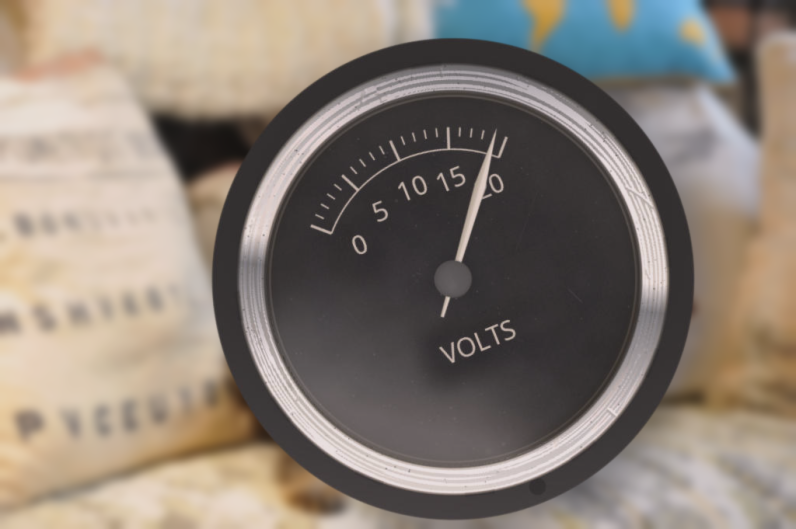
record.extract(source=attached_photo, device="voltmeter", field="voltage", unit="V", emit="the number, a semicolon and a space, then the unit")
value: 19; V
